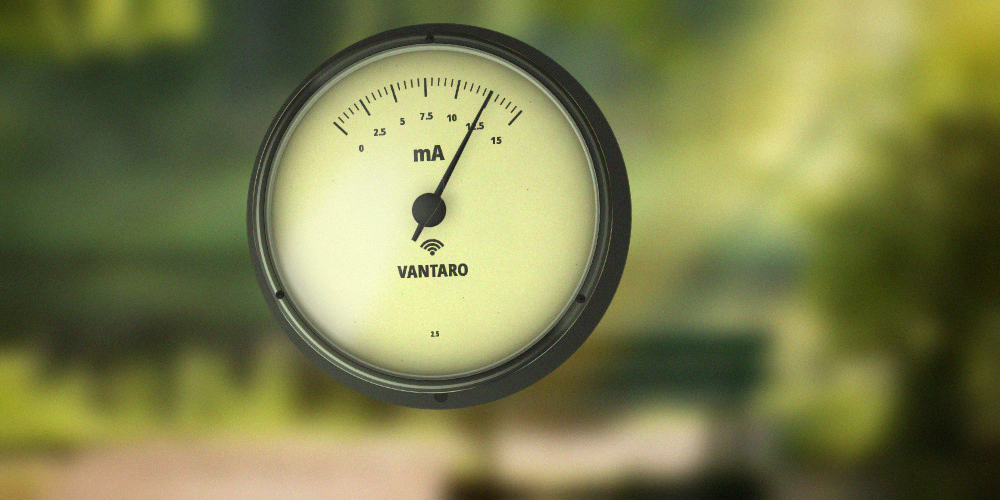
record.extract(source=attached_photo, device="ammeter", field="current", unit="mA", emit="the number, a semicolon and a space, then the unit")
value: 12.5; mA
